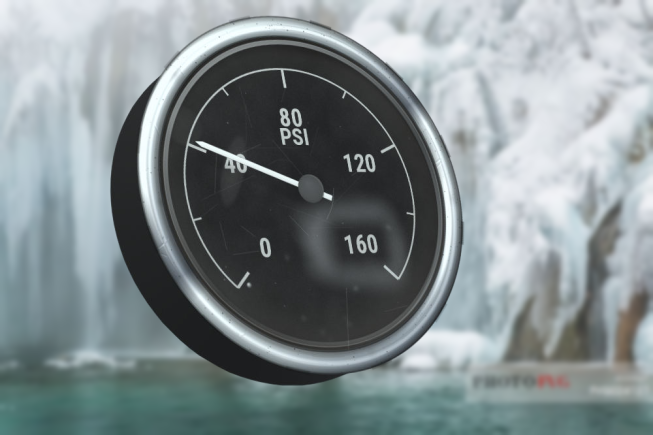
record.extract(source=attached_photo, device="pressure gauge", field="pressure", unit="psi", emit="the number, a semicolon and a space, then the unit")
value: 40; psi
